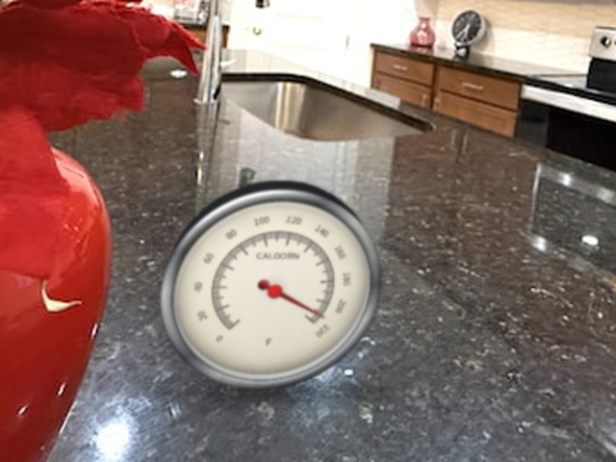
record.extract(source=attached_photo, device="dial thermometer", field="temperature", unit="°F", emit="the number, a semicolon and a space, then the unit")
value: 210; °F
